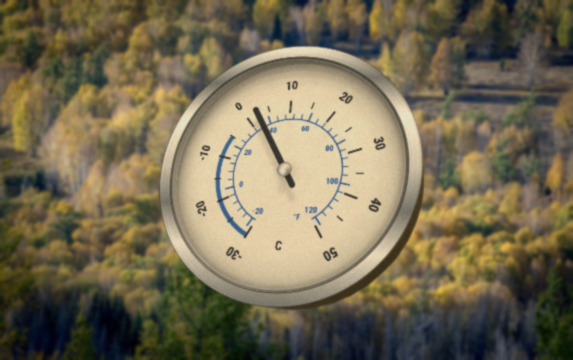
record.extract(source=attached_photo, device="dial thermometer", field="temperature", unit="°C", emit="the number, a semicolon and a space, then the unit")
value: 2.5; °C
